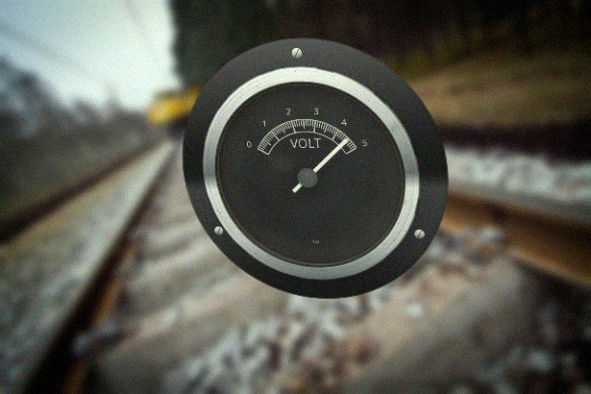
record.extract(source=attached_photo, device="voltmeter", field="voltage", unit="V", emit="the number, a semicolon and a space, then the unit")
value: 4.5; V
